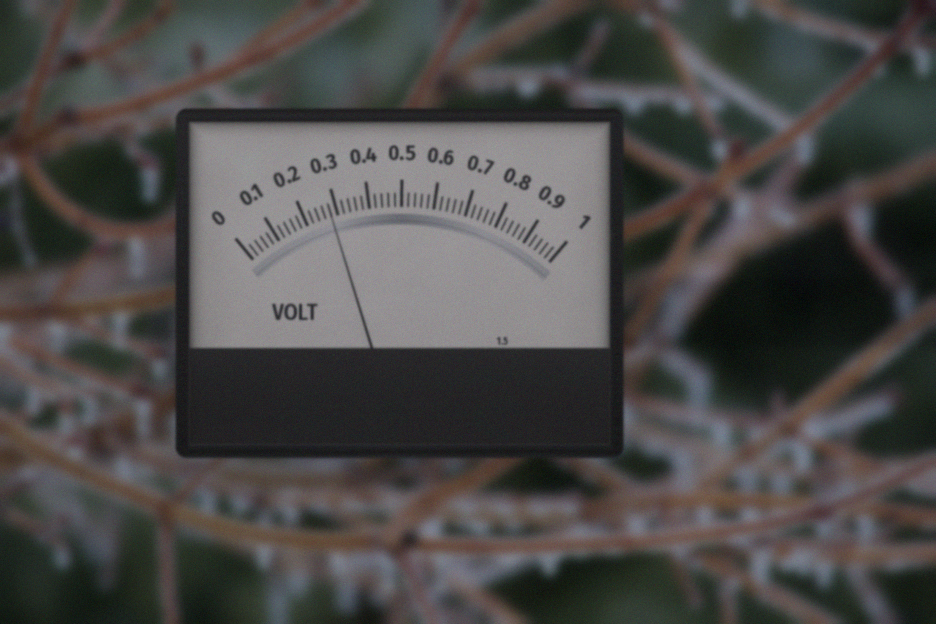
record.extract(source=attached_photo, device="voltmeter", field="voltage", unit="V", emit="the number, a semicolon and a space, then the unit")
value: 0.28; V
